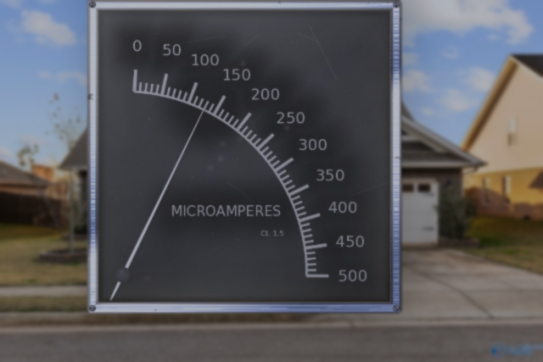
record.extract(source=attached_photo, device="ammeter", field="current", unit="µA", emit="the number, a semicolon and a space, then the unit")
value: 130; µA
